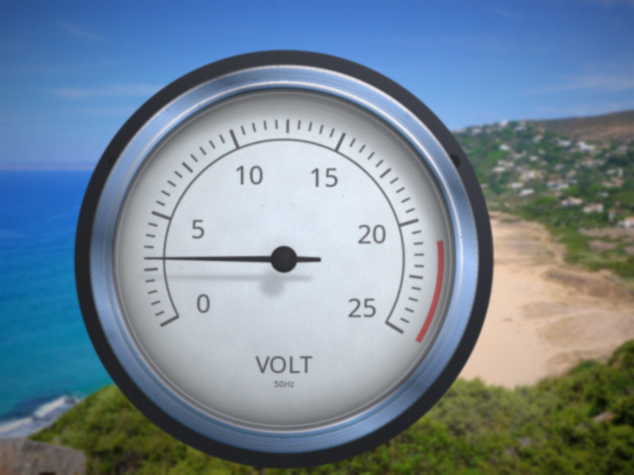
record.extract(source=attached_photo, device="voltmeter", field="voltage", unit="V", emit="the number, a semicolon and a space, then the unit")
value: 3; V
